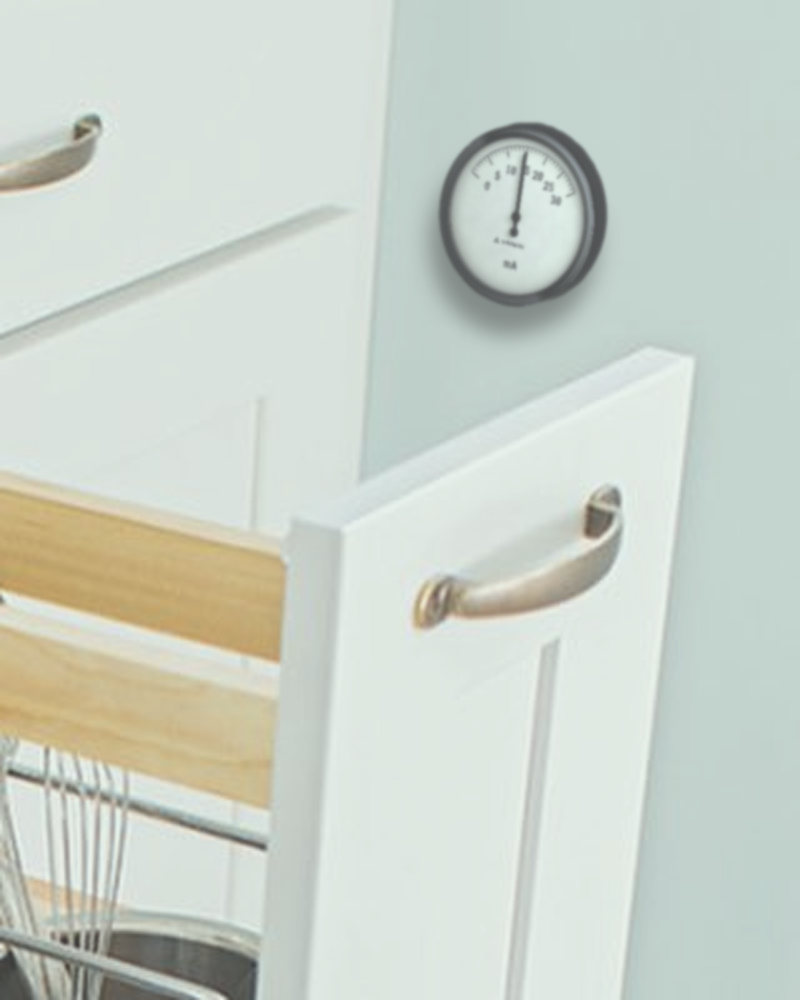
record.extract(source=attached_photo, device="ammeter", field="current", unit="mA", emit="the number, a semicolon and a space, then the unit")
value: 15; mA
